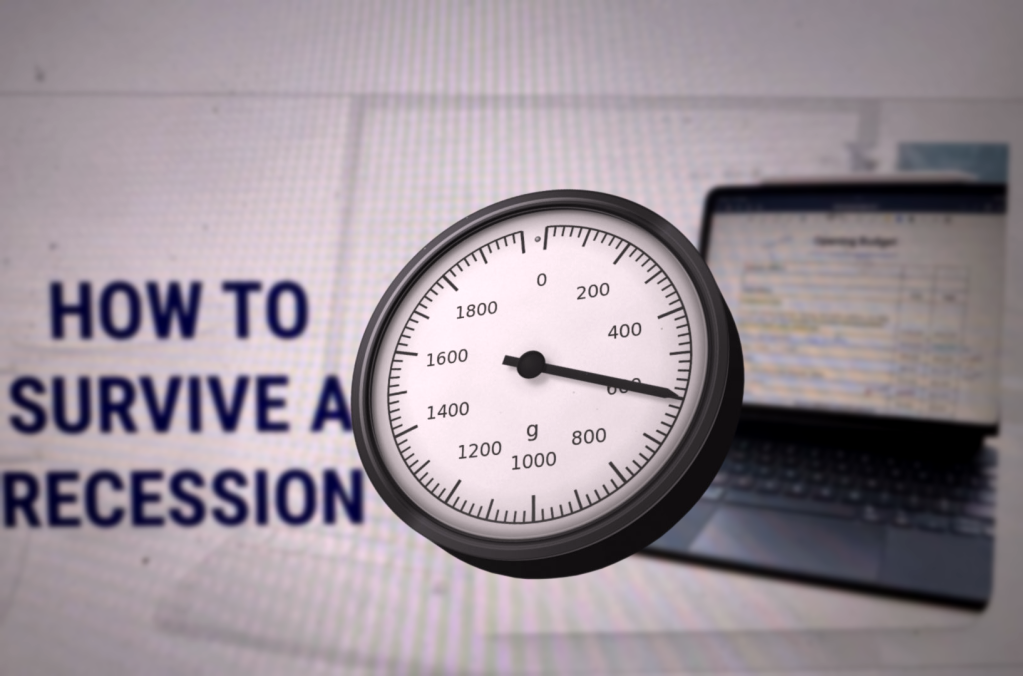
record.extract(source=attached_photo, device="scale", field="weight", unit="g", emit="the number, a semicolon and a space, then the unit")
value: 600; g
